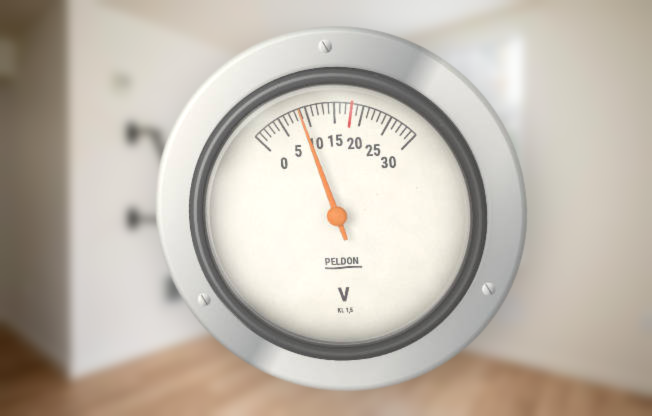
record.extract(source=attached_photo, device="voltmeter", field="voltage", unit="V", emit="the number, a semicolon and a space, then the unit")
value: 9; V
